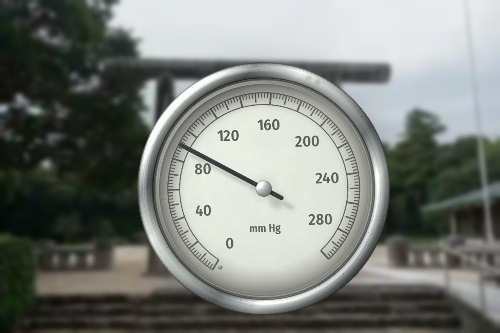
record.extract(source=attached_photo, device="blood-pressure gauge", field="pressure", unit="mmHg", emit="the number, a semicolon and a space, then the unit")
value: 90; mmHg
